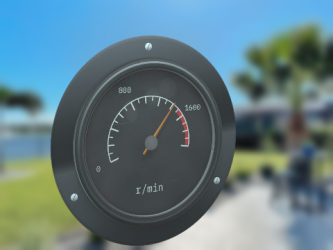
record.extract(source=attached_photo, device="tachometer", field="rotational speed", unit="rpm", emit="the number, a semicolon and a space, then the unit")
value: 1400; rpm
